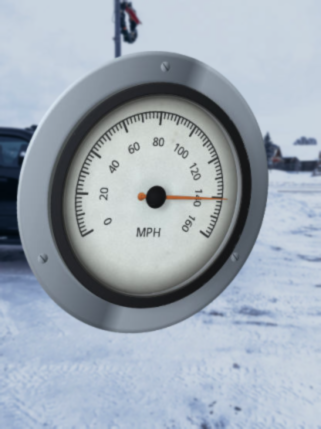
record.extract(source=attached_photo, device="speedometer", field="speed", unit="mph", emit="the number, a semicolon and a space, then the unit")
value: 140; mph
